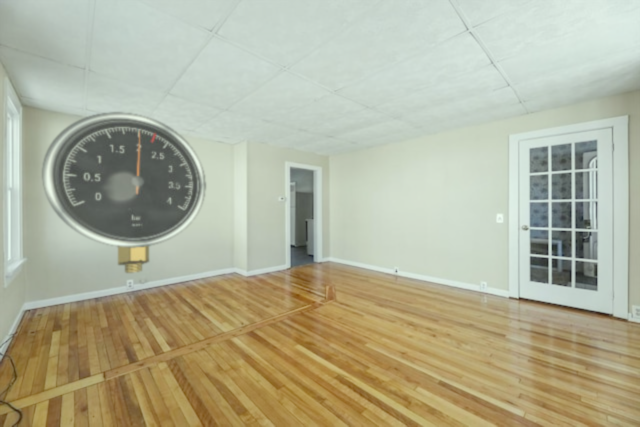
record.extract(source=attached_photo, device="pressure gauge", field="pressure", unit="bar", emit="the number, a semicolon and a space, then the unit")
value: 2; bar
